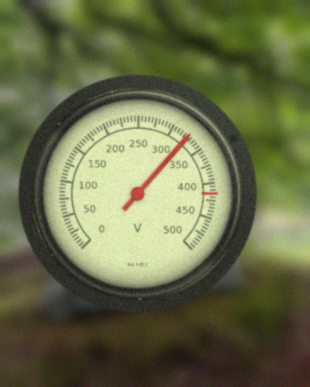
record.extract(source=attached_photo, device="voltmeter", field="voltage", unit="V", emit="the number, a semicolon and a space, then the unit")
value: 325; V
